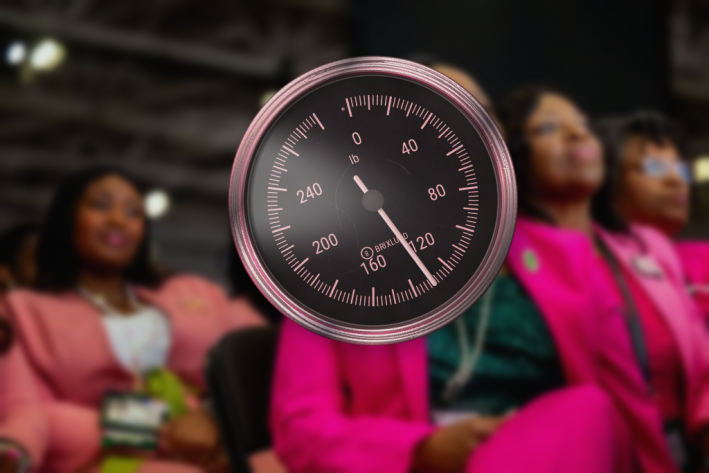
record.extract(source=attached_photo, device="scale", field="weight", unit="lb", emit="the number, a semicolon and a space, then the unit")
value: 130; lb
